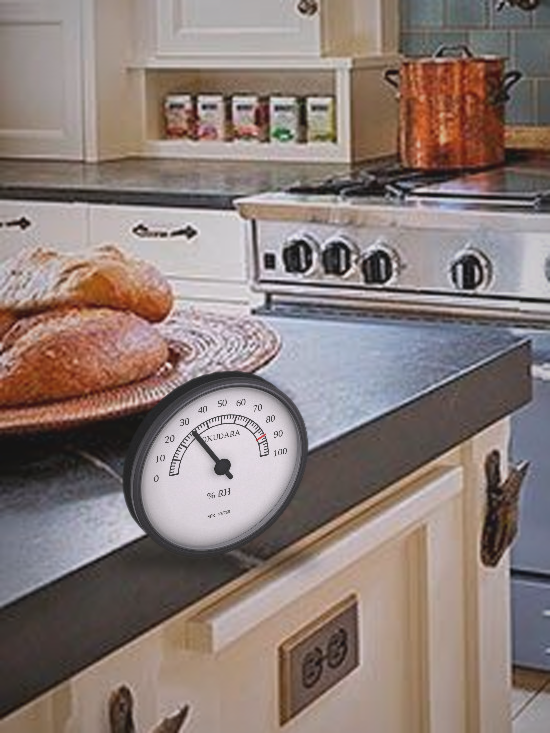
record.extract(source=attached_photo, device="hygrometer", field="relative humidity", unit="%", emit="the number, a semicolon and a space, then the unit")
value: 30; %
